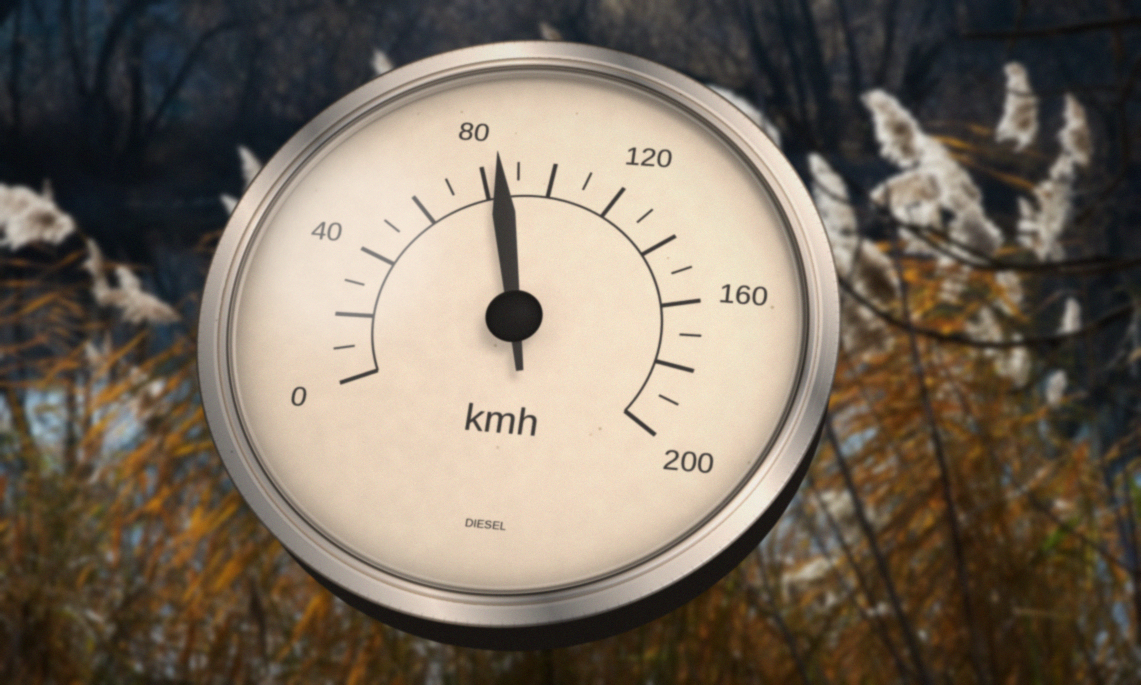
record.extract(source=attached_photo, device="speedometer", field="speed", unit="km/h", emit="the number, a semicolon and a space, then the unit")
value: 85; km/h
